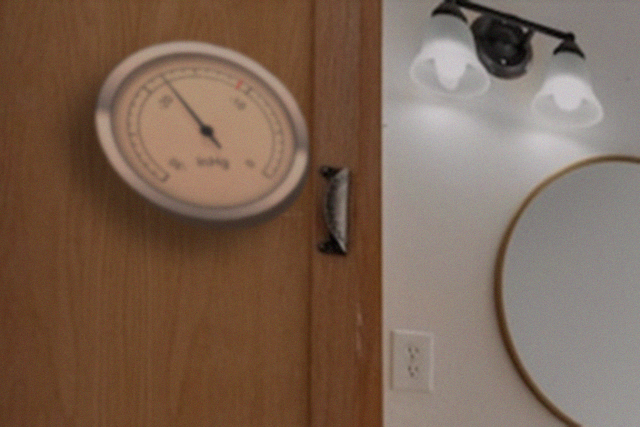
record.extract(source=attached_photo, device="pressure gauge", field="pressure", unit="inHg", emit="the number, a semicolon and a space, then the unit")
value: -18; inHg
